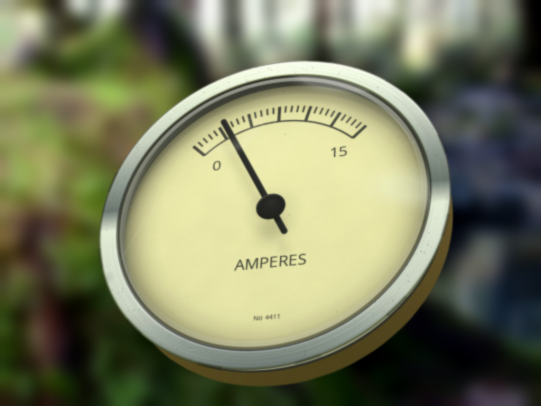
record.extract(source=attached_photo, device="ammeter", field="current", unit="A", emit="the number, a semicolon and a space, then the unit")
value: 3; A
